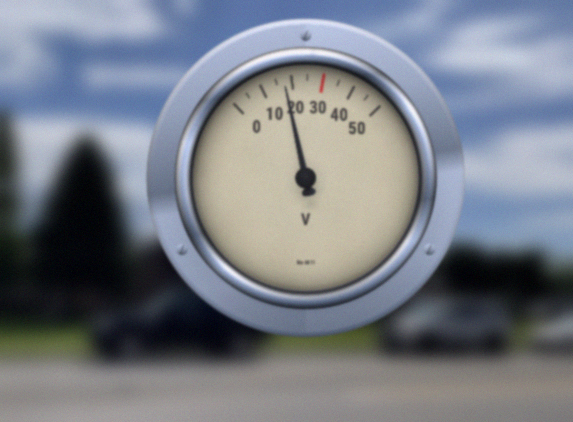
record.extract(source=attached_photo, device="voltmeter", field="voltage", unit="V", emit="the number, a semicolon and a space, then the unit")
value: 17.5; V
